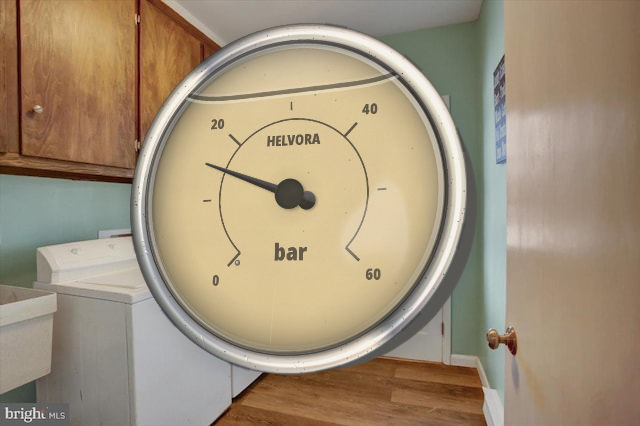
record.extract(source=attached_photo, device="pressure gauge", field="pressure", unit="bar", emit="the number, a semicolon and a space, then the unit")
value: 15; bar
